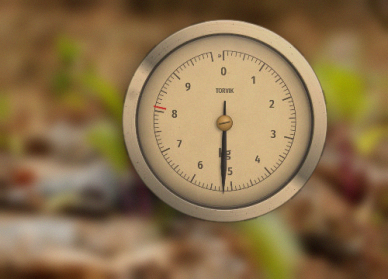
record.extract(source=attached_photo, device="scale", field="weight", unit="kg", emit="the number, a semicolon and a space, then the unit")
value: 5.2; kg
